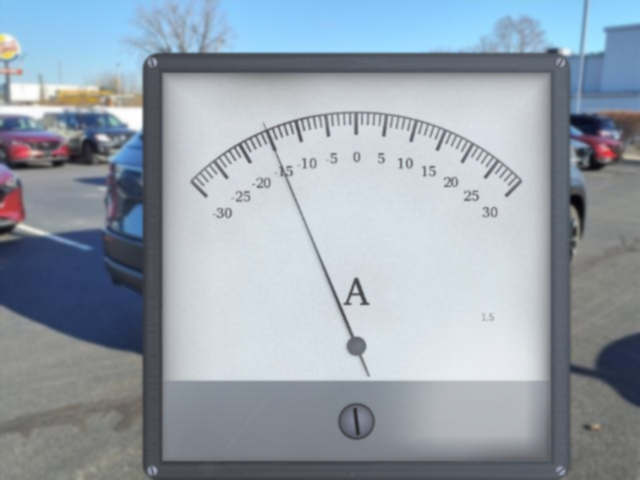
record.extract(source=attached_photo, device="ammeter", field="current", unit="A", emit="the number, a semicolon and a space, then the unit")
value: -15; A
